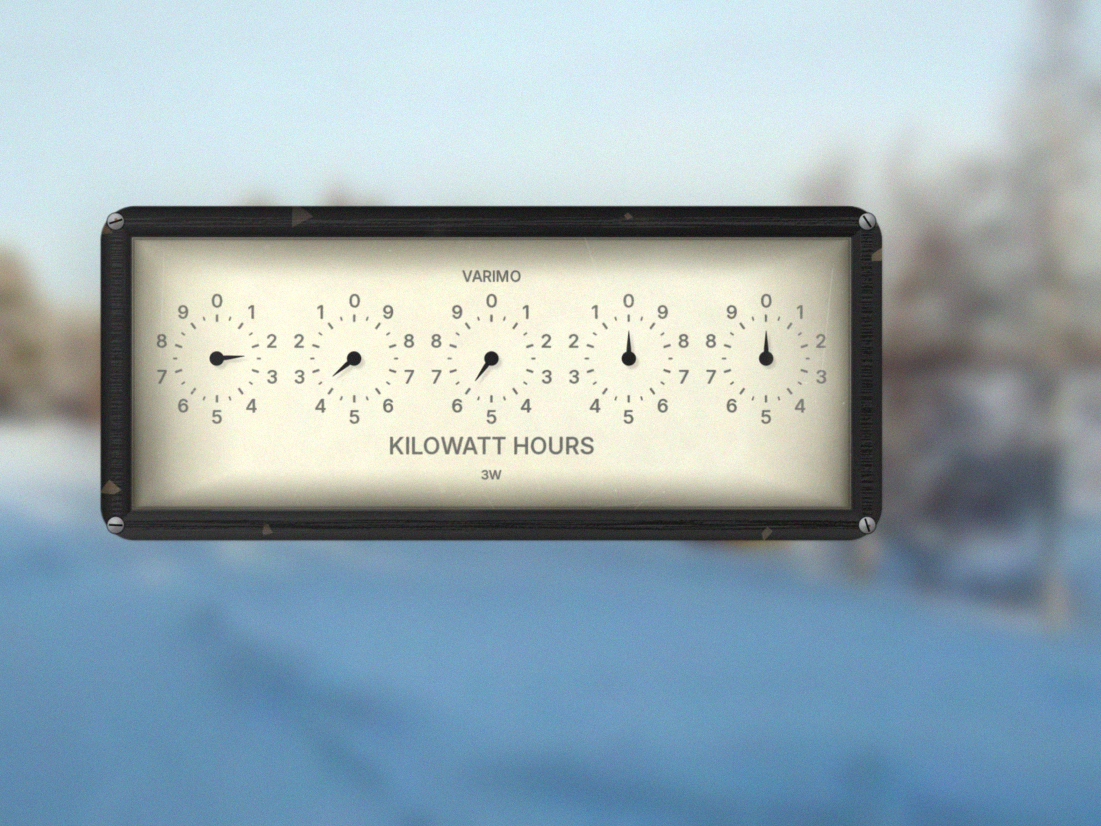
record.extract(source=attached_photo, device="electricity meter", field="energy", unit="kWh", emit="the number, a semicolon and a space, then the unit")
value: 23600; kWh
